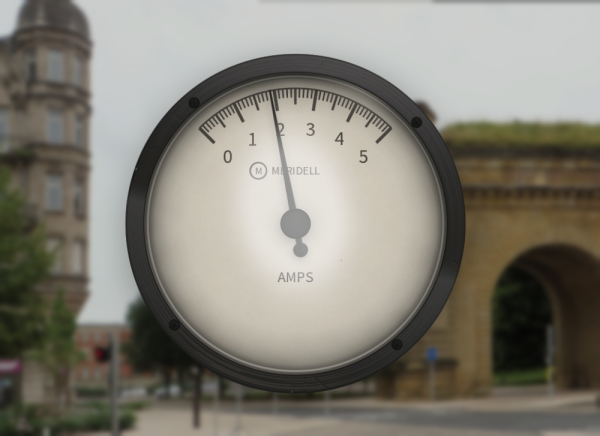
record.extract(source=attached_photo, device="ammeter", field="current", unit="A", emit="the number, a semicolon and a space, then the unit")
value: 1.9; A
